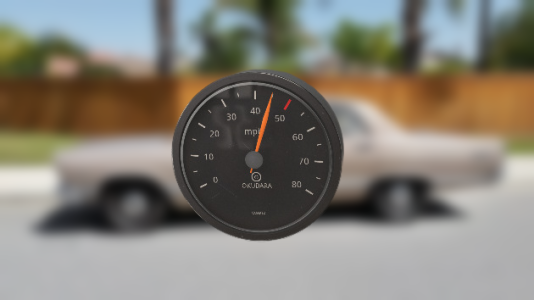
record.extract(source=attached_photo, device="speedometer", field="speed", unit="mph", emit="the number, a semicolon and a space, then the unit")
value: 45; mph
